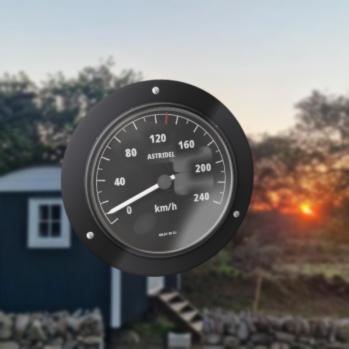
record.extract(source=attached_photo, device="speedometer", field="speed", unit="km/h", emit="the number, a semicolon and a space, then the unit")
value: 10; km/h
